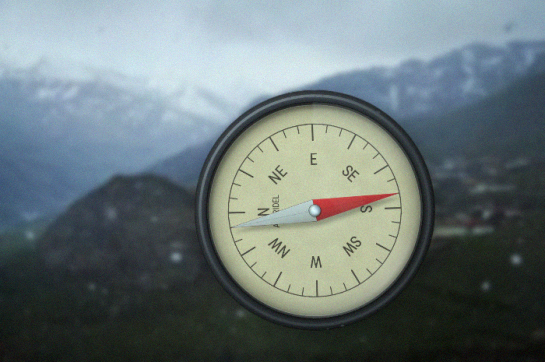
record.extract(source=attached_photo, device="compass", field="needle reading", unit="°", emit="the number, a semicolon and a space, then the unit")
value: 170; °
